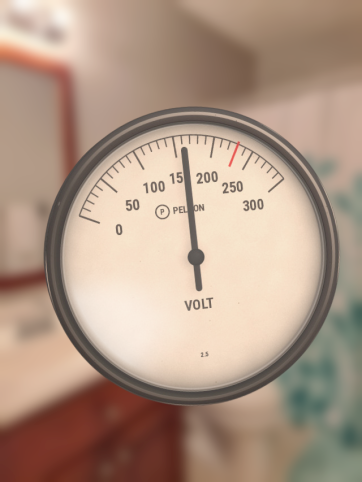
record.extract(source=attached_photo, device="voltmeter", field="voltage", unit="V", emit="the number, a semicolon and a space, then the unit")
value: 160; V
